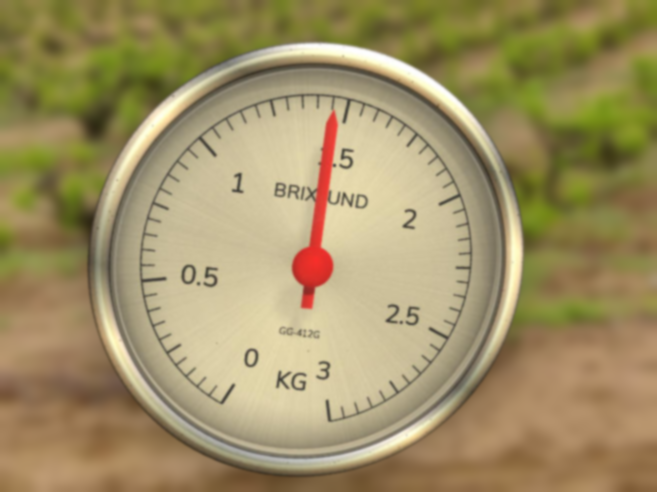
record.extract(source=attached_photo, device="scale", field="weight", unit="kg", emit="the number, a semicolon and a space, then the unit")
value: 1.45; kg
